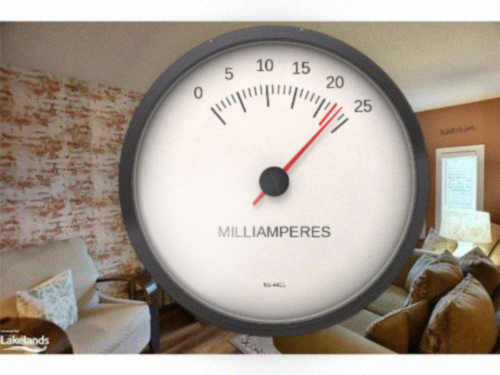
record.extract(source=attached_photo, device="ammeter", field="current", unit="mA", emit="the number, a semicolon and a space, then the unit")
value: 23; mA
